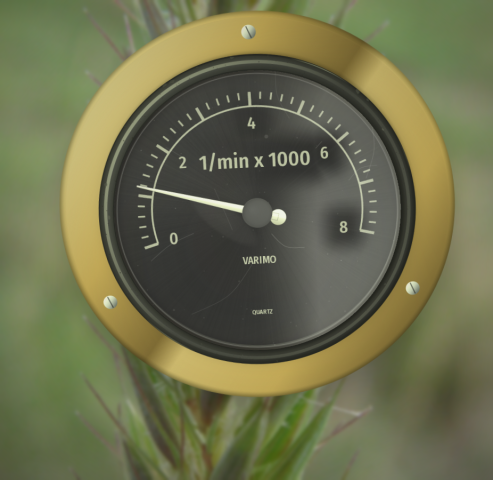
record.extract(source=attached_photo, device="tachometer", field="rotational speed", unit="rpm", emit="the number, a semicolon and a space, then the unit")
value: 1200; rpm
